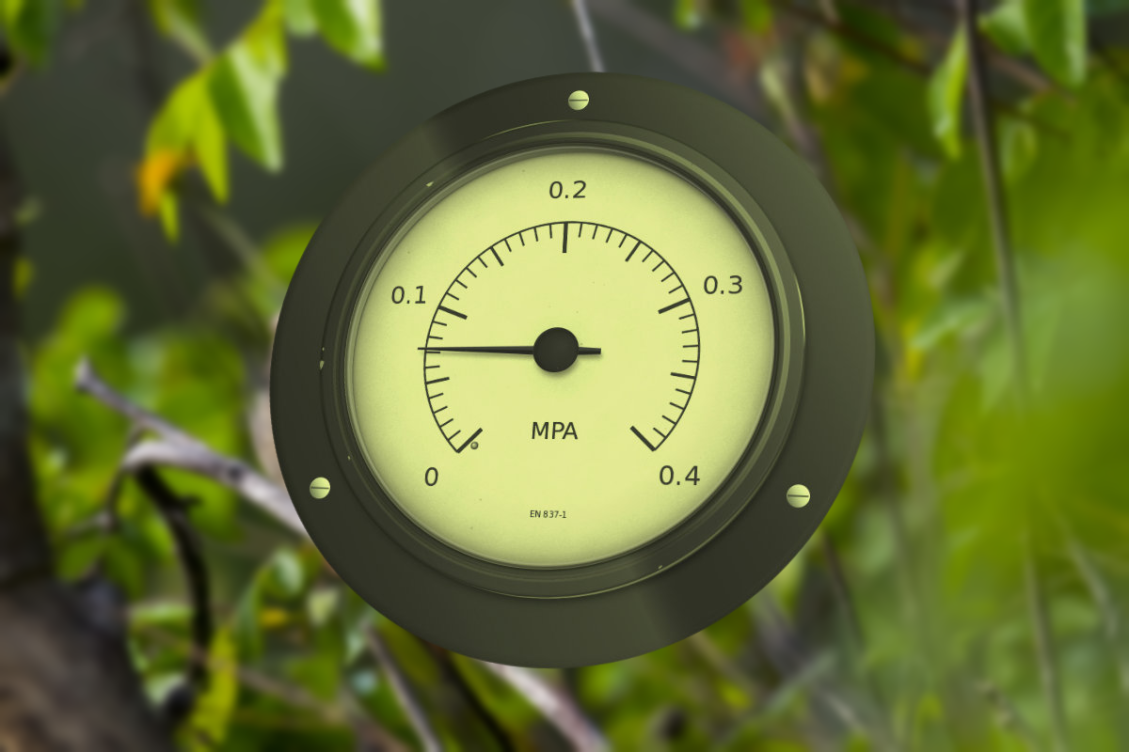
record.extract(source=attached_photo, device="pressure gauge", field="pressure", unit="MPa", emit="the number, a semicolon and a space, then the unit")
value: 0.07; MPa
